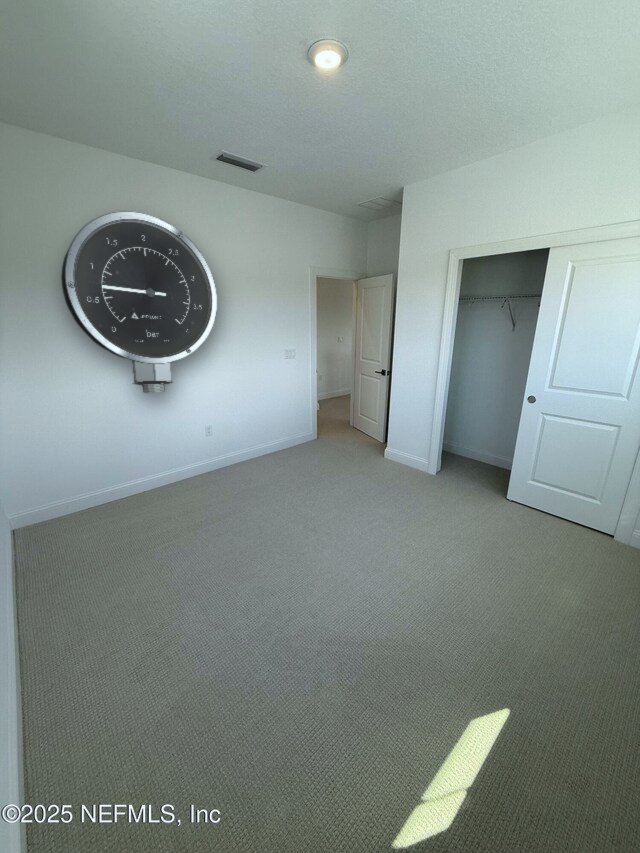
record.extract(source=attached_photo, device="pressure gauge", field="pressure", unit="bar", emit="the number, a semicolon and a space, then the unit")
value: 0.7; bar
